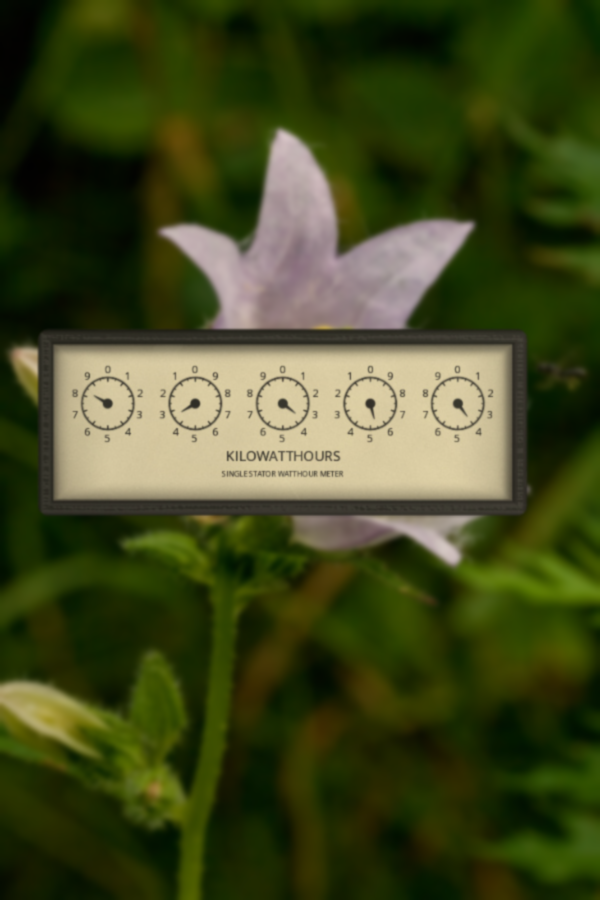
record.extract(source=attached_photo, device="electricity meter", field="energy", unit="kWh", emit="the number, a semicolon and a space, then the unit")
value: 83354; kWh
